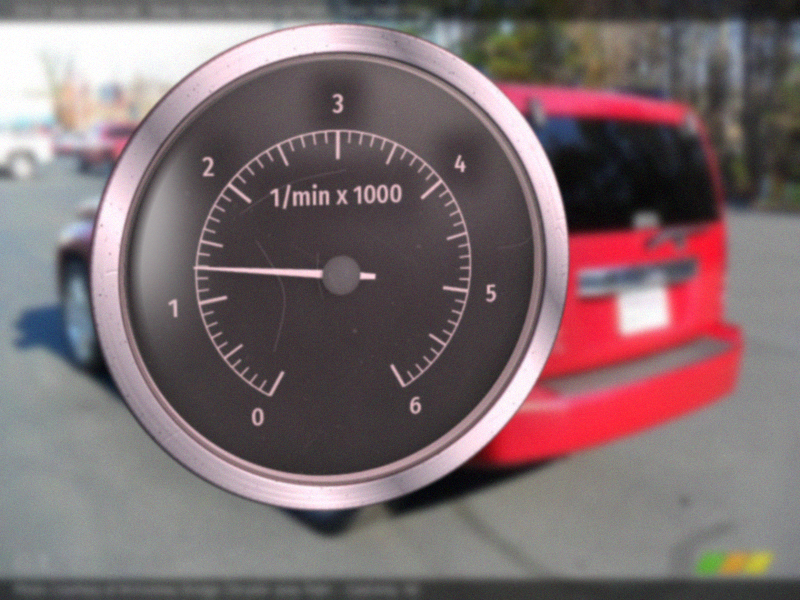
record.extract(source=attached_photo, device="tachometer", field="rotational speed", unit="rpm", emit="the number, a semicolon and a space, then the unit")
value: 1300; rpm
